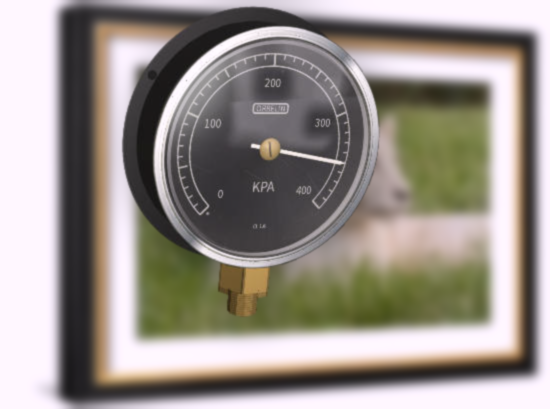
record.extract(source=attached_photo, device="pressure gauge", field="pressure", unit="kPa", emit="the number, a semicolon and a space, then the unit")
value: 350; kPa
